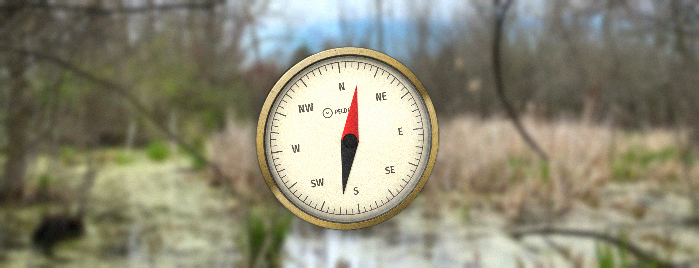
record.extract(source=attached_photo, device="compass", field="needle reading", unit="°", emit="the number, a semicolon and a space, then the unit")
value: 15; °
